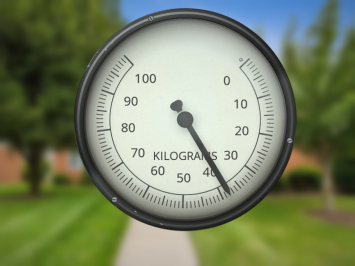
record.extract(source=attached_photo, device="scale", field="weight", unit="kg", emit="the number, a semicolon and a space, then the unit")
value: 38; kg
